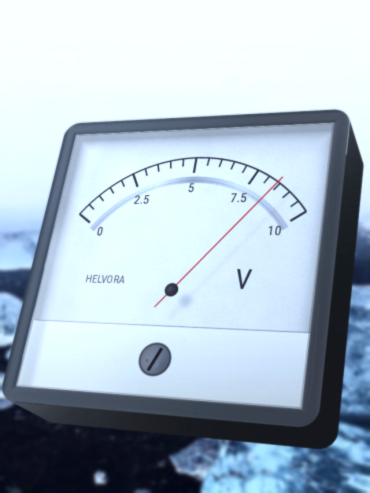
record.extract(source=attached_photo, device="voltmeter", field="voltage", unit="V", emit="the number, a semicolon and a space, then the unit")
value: 8.5; V
